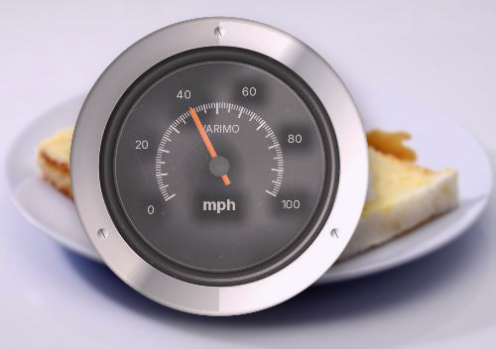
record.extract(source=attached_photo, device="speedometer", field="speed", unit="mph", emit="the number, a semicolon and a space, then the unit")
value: 40; mph
